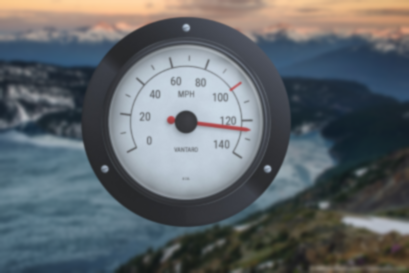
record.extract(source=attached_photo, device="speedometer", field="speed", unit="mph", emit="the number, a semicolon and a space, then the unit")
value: 125; mph
